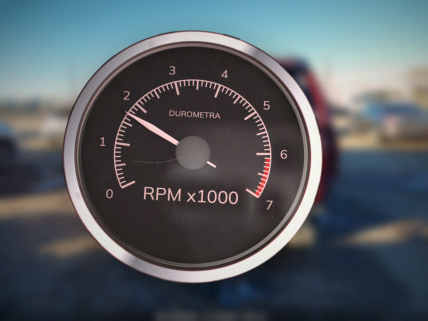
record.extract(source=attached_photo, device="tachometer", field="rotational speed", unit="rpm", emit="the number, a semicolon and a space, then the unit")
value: 1700; rpm
